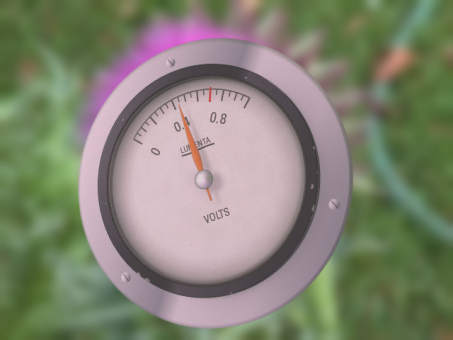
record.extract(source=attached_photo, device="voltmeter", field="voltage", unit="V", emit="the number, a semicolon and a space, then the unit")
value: 0.45; V
